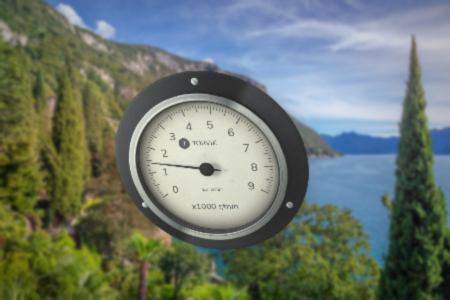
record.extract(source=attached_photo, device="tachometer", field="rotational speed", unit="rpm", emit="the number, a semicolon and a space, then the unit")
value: 1500; rpm
